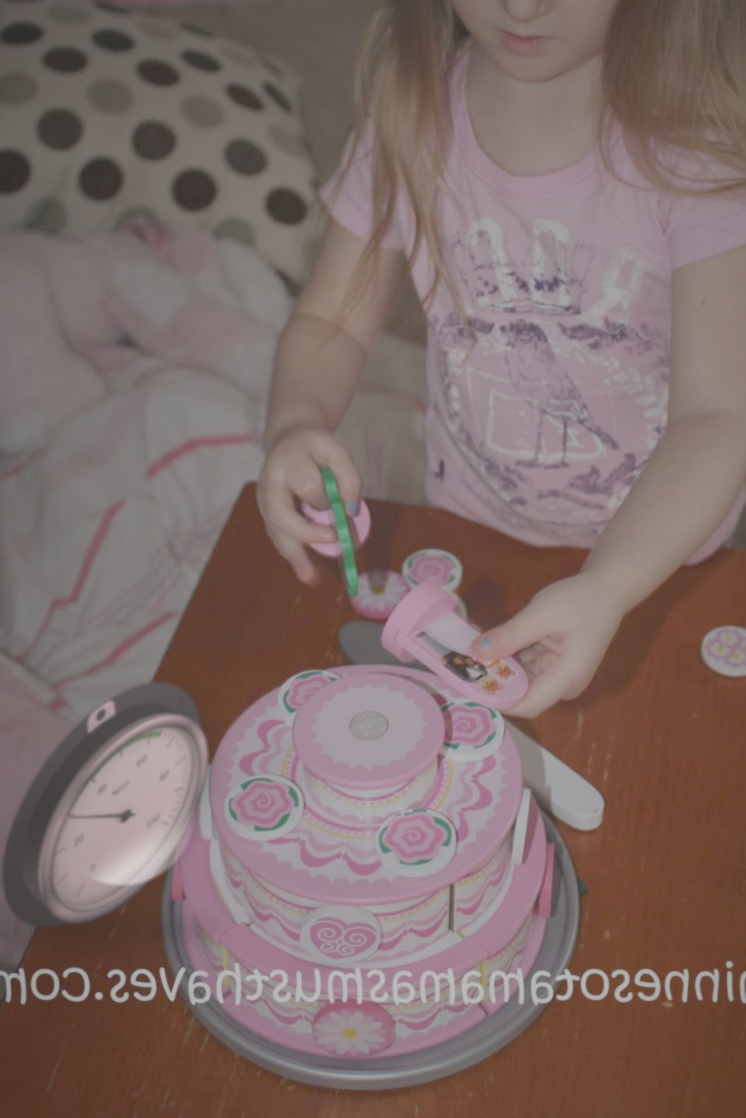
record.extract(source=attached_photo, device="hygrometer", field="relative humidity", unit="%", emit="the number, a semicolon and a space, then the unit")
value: 30; %
